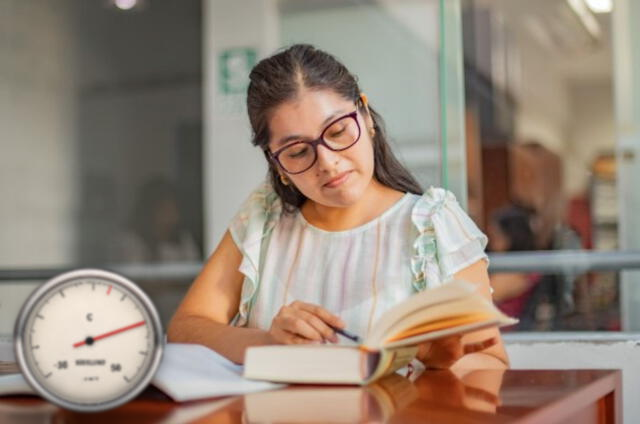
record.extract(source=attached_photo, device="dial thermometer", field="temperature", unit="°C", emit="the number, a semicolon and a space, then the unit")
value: 30; °C
